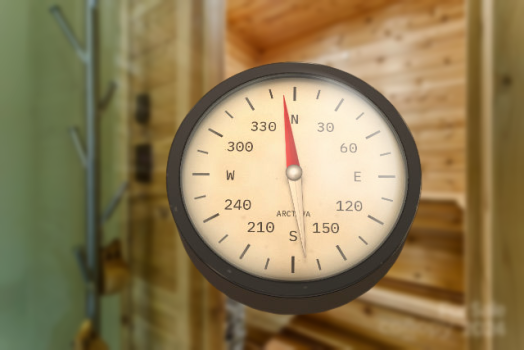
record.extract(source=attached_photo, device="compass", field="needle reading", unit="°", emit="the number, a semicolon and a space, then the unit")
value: 352.5; °
